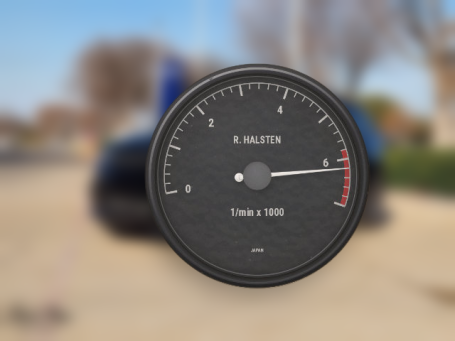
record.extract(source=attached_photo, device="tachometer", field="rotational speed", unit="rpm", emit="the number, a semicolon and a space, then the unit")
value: 6200; rpm
